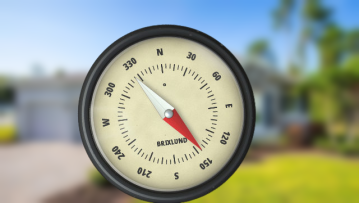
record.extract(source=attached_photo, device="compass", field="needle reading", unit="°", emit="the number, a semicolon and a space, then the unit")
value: 145; °
